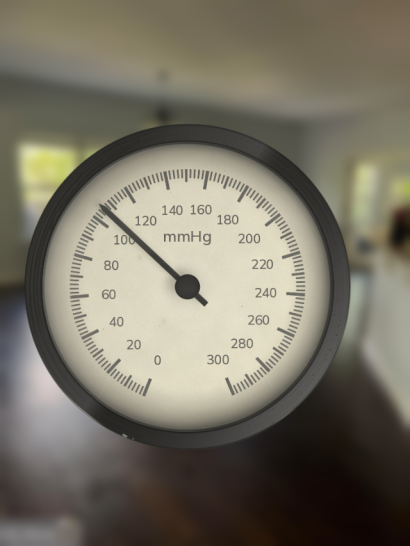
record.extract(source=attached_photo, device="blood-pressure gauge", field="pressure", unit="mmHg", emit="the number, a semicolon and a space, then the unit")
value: 106; mmHg
